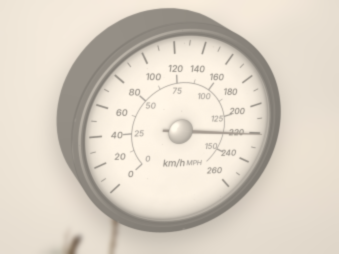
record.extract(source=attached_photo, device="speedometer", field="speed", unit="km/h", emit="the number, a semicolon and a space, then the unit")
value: 220; km/h
